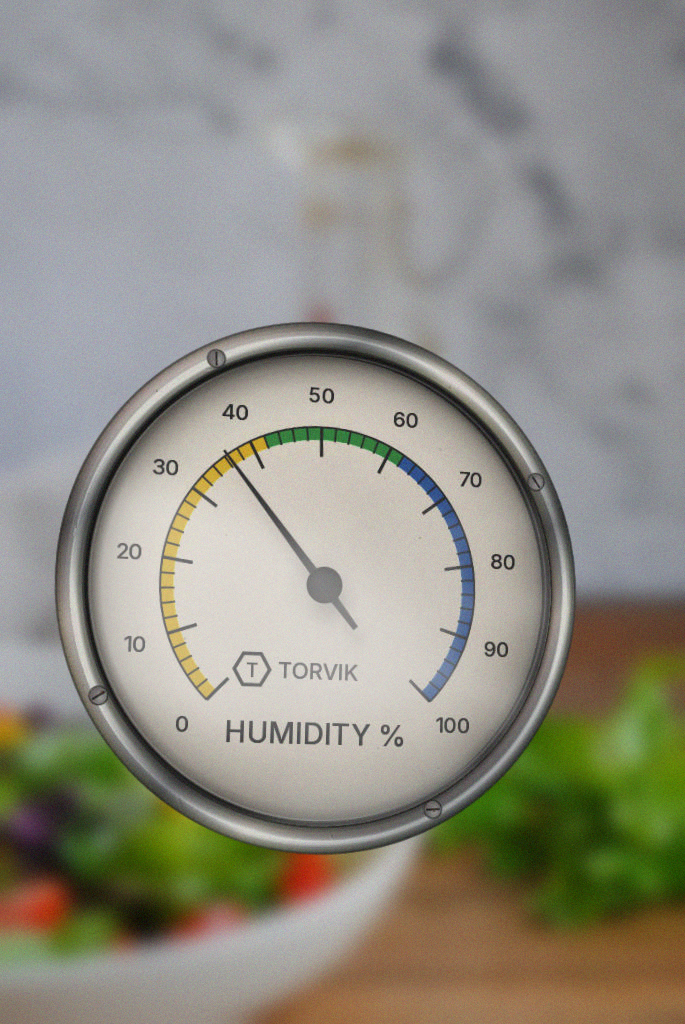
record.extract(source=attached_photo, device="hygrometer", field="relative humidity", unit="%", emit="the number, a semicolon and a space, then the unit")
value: 36; %
